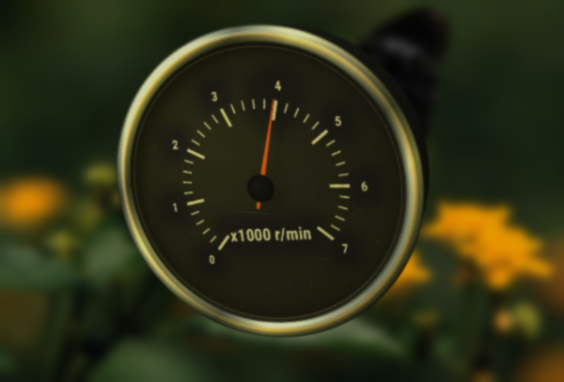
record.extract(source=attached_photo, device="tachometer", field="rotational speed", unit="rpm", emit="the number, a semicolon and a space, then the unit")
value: 4000; rpm
